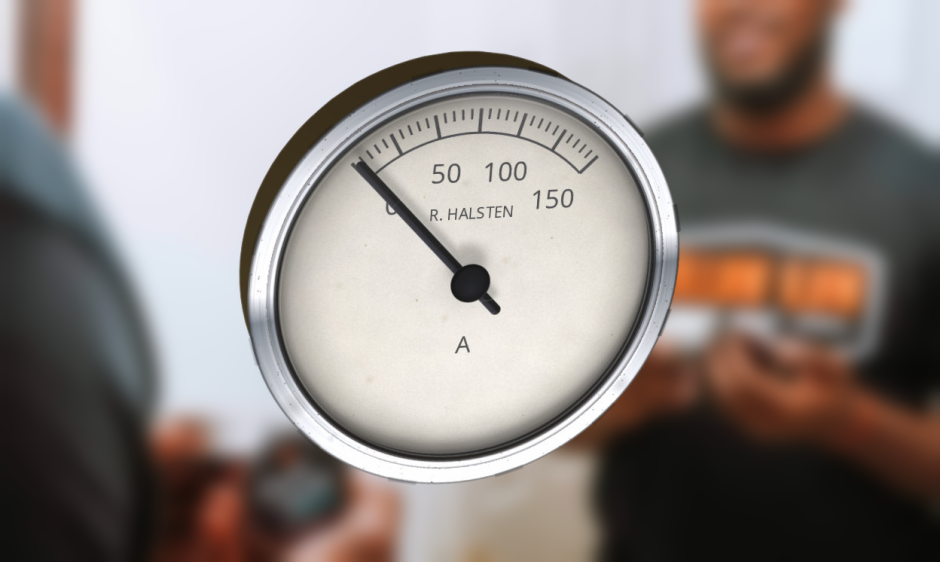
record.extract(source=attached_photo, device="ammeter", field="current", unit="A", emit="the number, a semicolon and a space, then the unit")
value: 2.5; A
